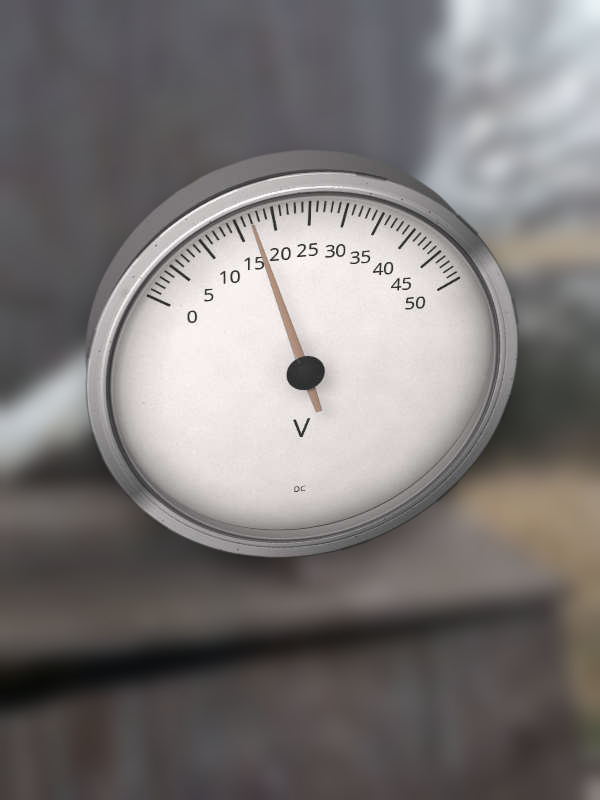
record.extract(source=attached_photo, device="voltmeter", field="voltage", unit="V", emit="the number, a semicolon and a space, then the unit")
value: 17; V
